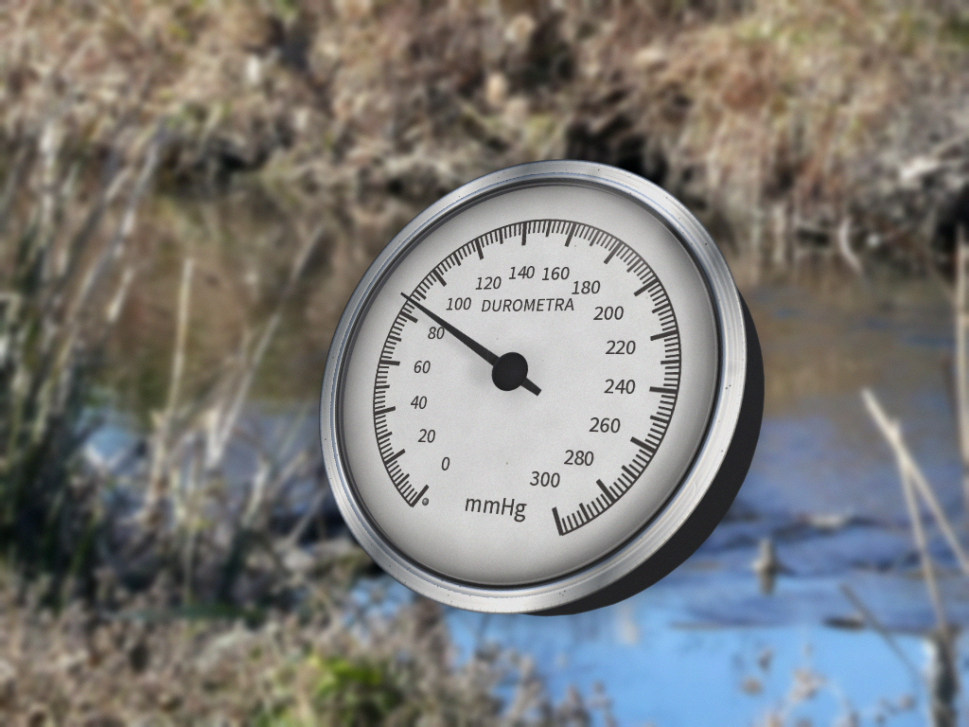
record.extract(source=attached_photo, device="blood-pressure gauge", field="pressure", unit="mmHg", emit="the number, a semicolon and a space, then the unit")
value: 86; mmHg
